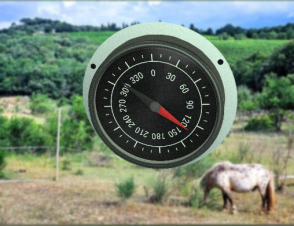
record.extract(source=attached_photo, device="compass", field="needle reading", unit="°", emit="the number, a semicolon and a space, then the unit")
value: 130; °
